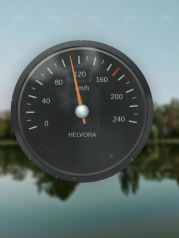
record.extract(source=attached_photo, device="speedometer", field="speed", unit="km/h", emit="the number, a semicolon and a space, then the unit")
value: 110; km/h
